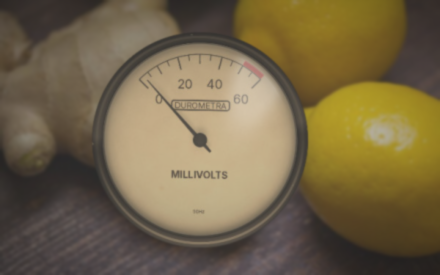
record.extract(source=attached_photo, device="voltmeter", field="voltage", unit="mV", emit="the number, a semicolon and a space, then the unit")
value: 2.5; mV
